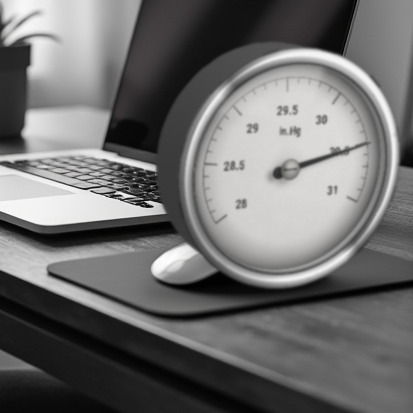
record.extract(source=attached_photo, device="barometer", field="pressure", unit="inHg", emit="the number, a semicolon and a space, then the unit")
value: 30.5; inHg
